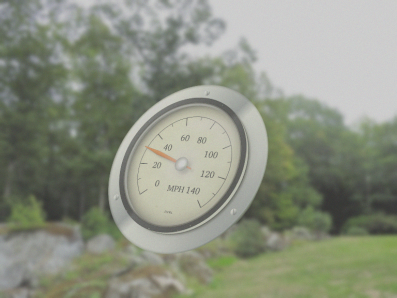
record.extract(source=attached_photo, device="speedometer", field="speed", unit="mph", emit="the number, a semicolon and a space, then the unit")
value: 30; mph
